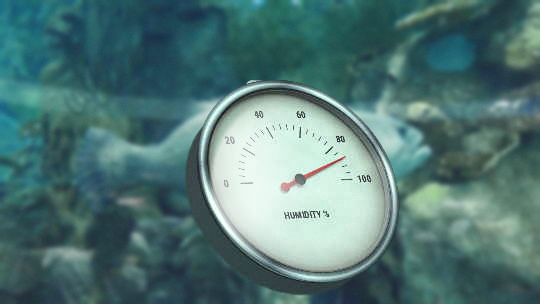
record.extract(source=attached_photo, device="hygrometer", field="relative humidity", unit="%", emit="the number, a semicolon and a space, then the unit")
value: 88; %
